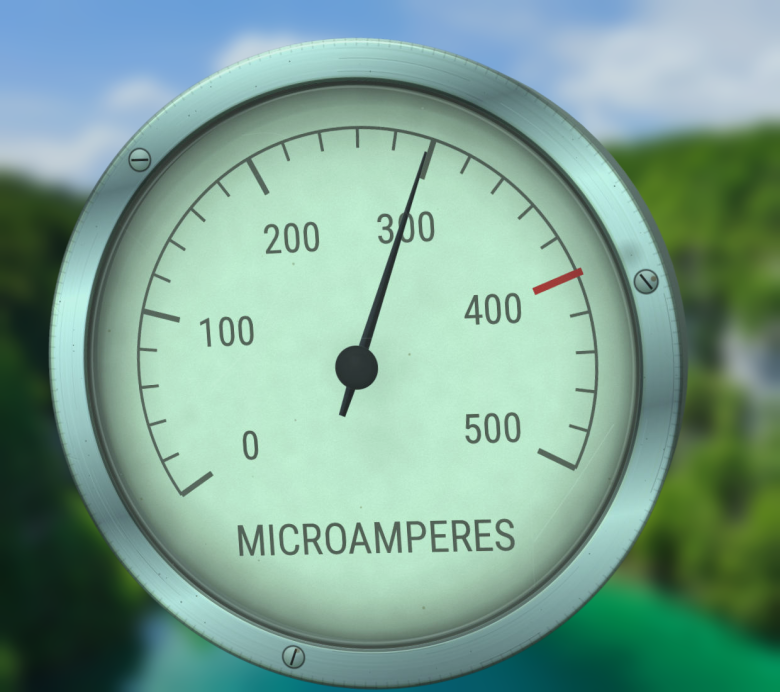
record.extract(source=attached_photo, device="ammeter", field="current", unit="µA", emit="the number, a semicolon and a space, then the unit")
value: 300; µA
